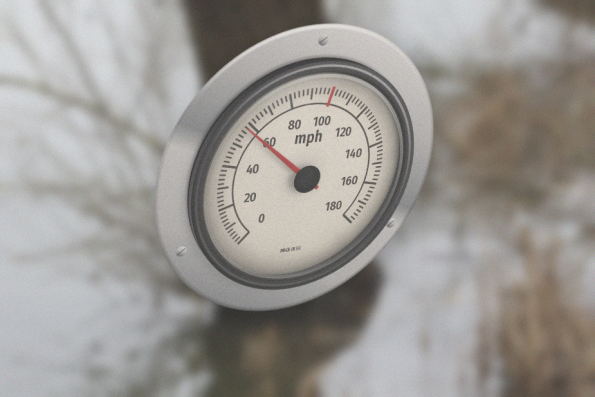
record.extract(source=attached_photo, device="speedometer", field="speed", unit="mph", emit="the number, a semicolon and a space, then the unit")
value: 58; mph
